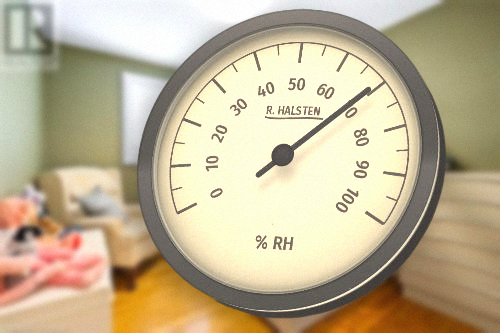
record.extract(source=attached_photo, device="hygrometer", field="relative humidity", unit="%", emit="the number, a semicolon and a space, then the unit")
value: 70; %
